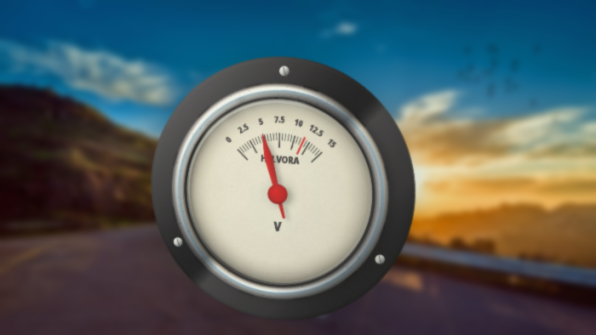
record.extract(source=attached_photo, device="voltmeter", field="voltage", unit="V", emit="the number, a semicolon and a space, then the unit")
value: 5; V
